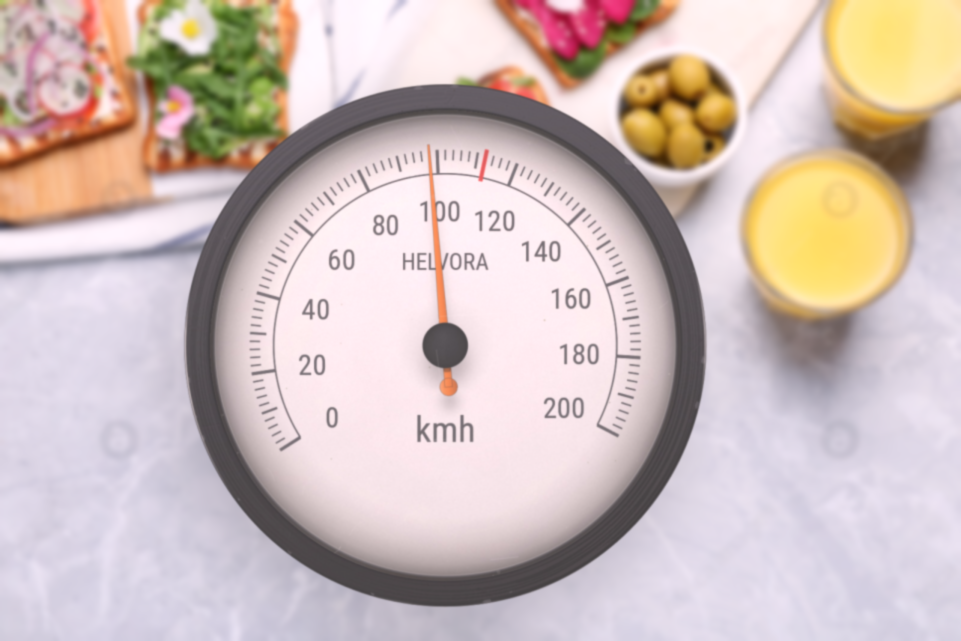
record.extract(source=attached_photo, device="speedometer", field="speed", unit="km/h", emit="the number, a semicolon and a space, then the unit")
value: 98; km/h
